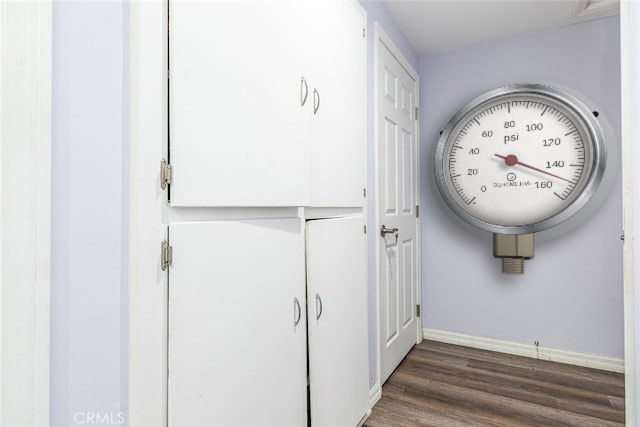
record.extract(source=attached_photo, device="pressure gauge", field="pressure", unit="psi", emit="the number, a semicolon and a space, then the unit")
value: 150; psi
